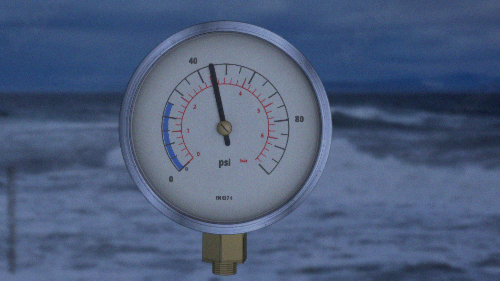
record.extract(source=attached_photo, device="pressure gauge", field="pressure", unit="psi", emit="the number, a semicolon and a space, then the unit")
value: 45; psi
